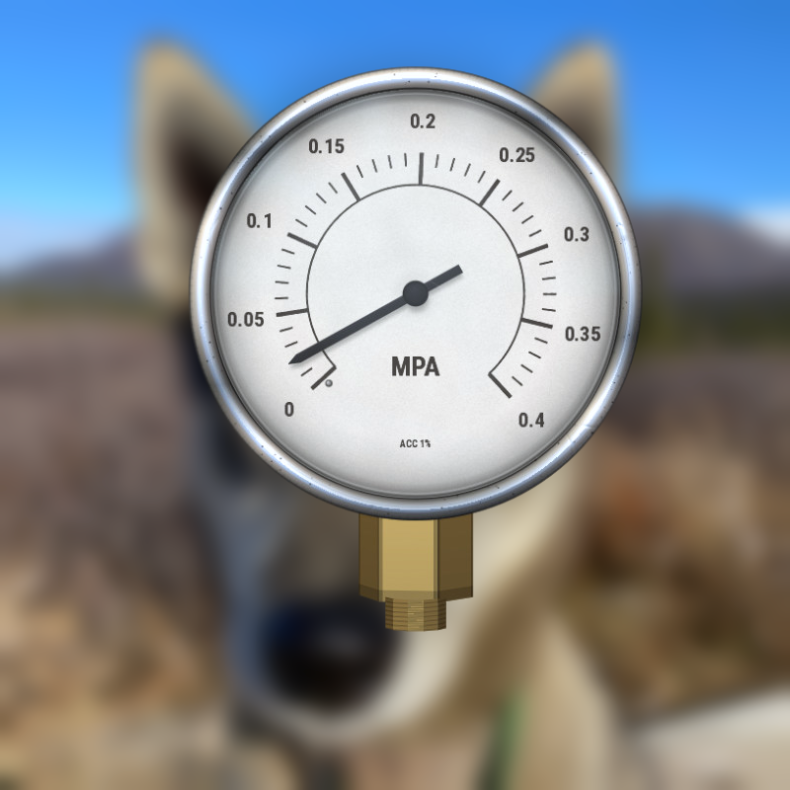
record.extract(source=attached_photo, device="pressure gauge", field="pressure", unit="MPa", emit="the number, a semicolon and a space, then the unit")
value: 0.02; MPa
